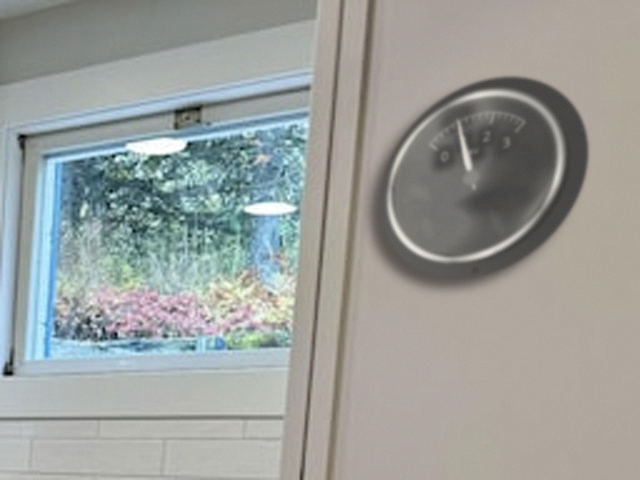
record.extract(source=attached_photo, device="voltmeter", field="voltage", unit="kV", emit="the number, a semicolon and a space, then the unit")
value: 1; kV
